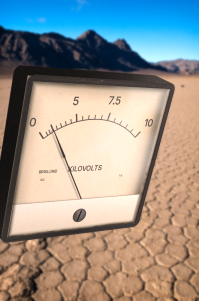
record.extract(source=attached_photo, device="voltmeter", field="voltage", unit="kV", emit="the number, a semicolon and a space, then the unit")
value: 2.5; kV
